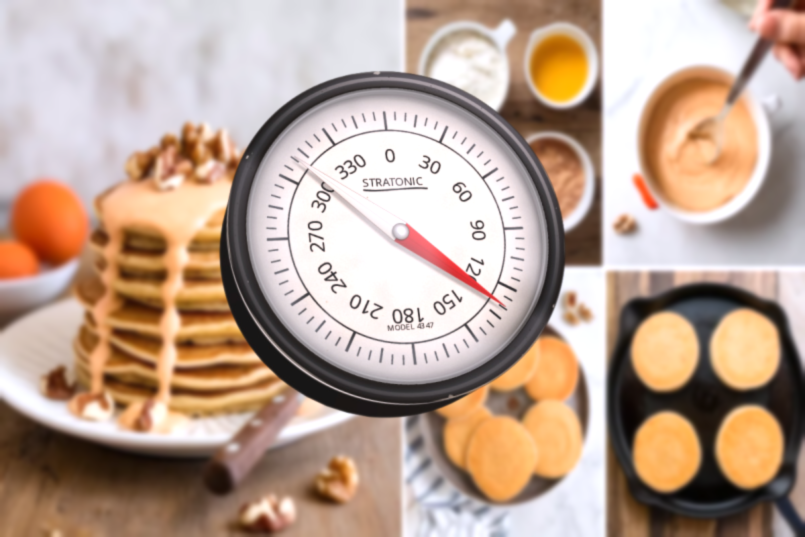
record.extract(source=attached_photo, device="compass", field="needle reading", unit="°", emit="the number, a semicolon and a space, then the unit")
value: 130; °
